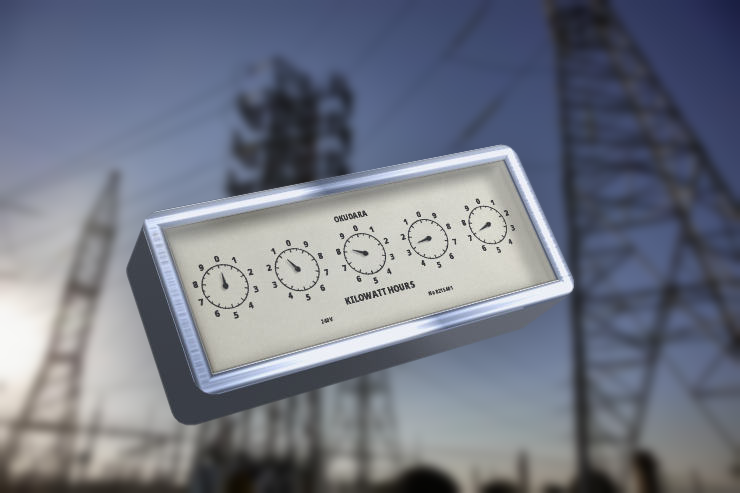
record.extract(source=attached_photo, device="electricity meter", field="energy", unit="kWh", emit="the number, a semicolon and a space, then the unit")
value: 827; kWh
